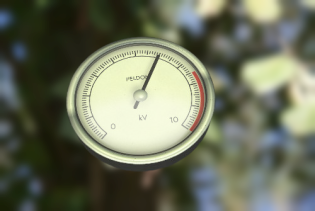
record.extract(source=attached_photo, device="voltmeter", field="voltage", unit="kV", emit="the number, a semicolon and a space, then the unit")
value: 6; kV
